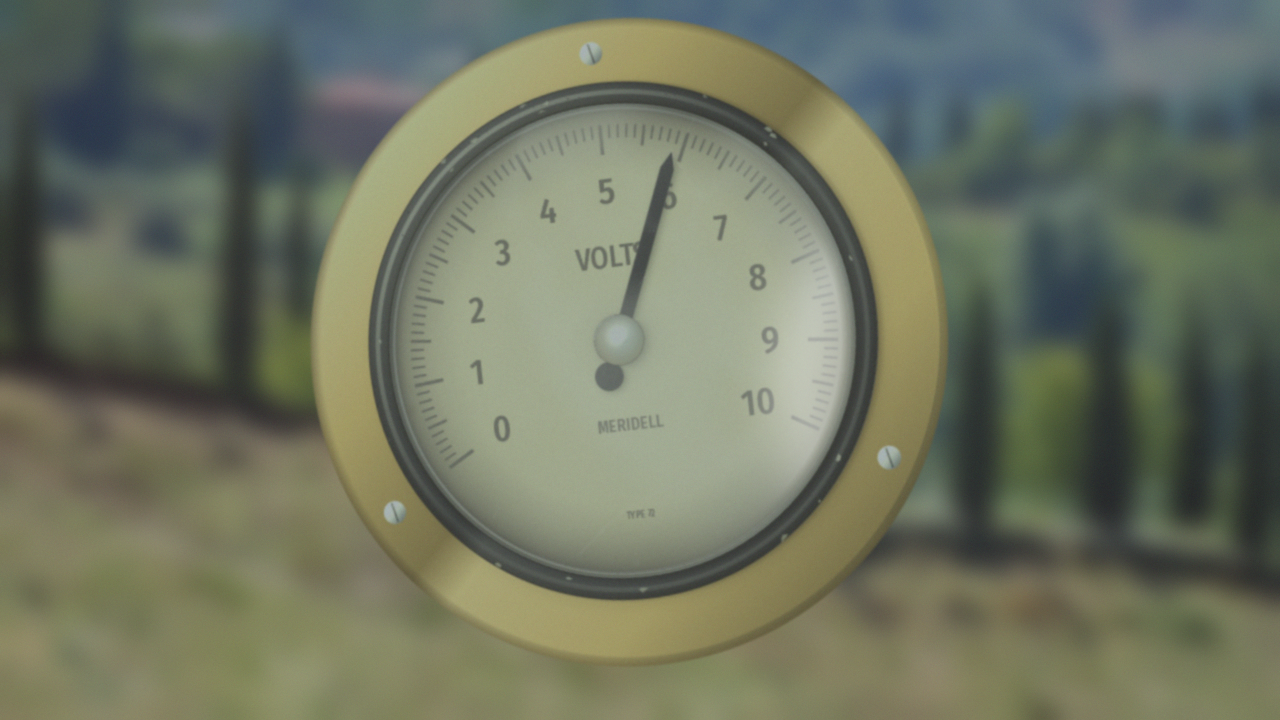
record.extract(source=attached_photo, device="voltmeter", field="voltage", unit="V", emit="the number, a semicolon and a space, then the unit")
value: 5.9; V
